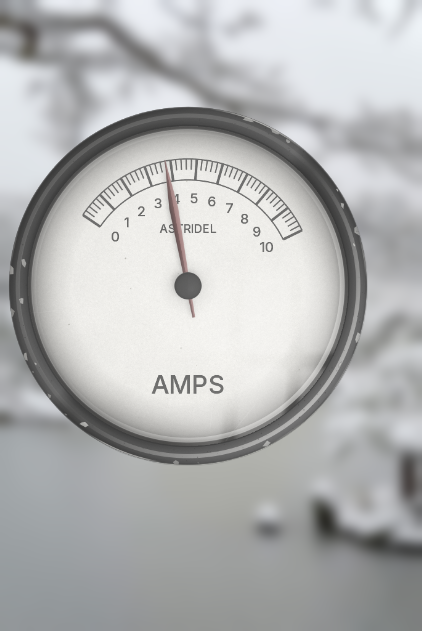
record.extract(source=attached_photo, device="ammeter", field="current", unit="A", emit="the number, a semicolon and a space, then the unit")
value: 3.8; A
